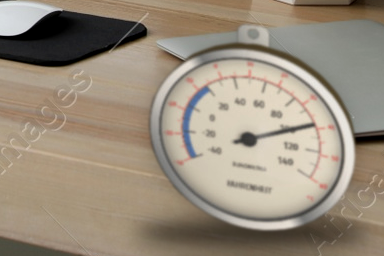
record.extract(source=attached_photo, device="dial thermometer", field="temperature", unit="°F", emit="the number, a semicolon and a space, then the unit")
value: 100; °F
